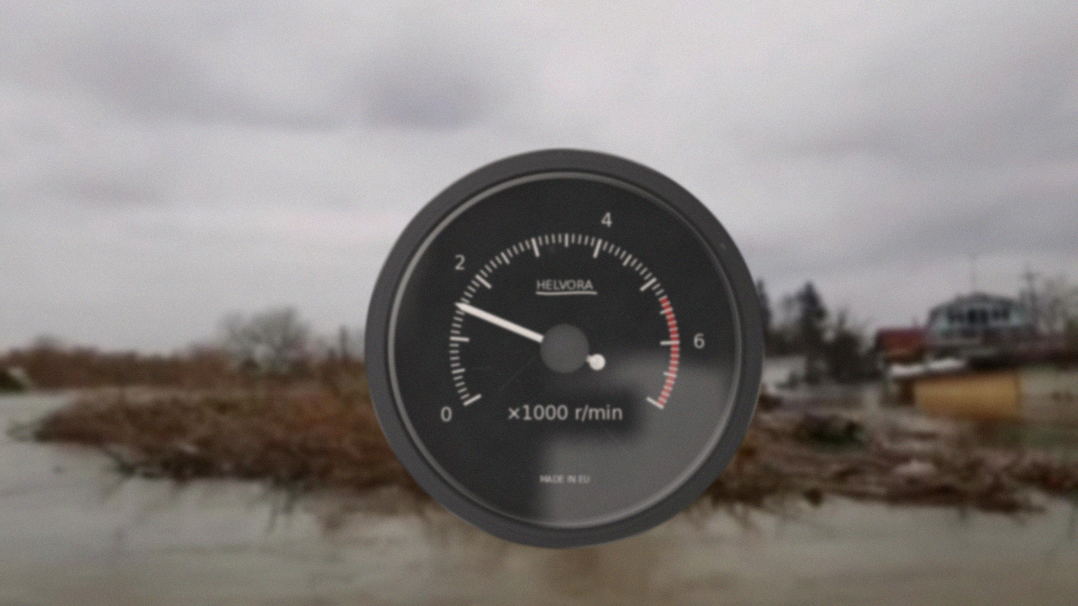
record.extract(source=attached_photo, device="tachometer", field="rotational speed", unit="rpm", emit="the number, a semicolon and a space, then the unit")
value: 1500; rpm
